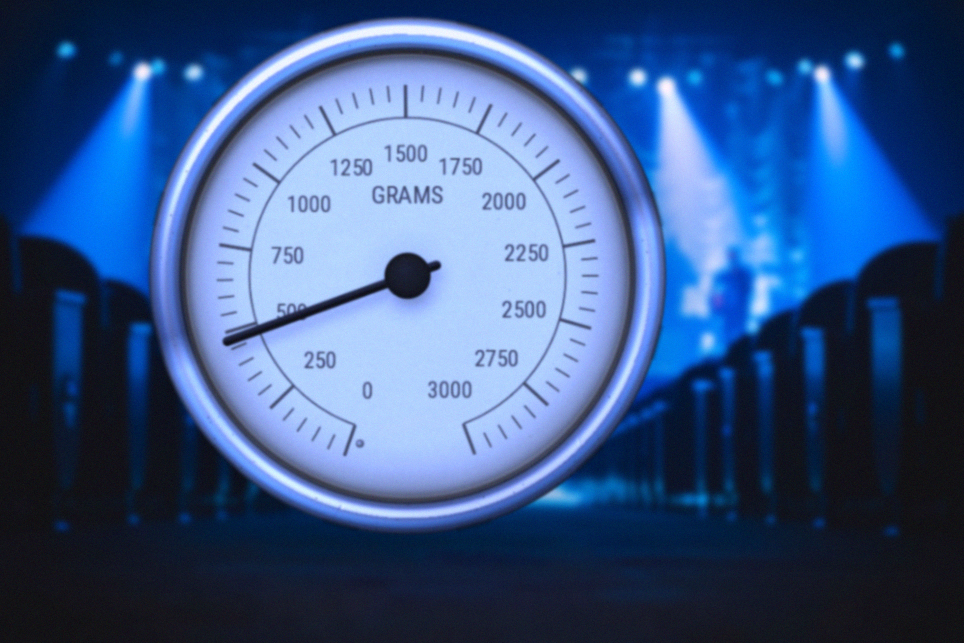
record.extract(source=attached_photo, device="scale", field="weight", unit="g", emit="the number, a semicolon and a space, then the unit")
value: 475; g
